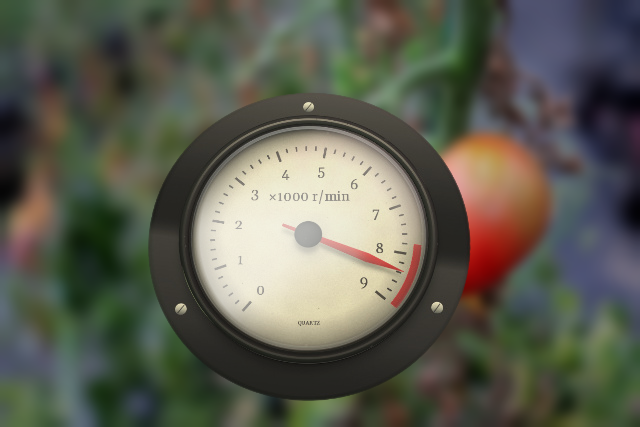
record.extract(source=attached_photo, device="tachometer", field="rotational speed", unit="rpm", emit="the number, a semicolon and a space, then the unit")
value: 8400; rpm
